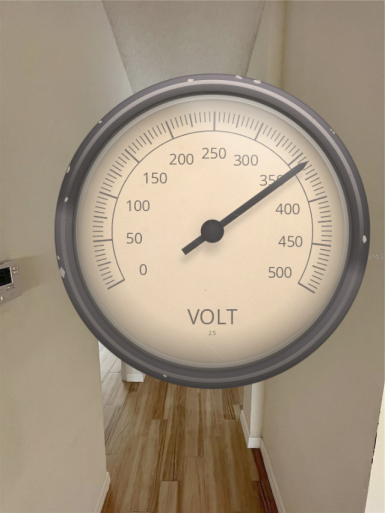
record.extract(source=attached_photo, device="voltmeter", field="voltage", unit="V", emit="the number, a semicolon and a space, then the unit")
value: 360; V
